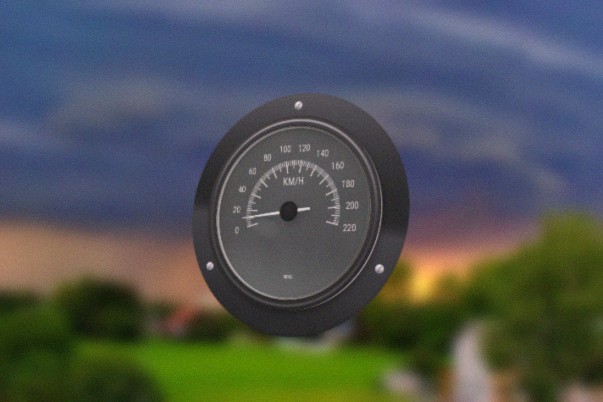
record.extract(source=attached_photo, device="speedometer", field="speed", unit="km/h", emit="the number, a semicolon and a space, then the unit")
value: 10; km/h
